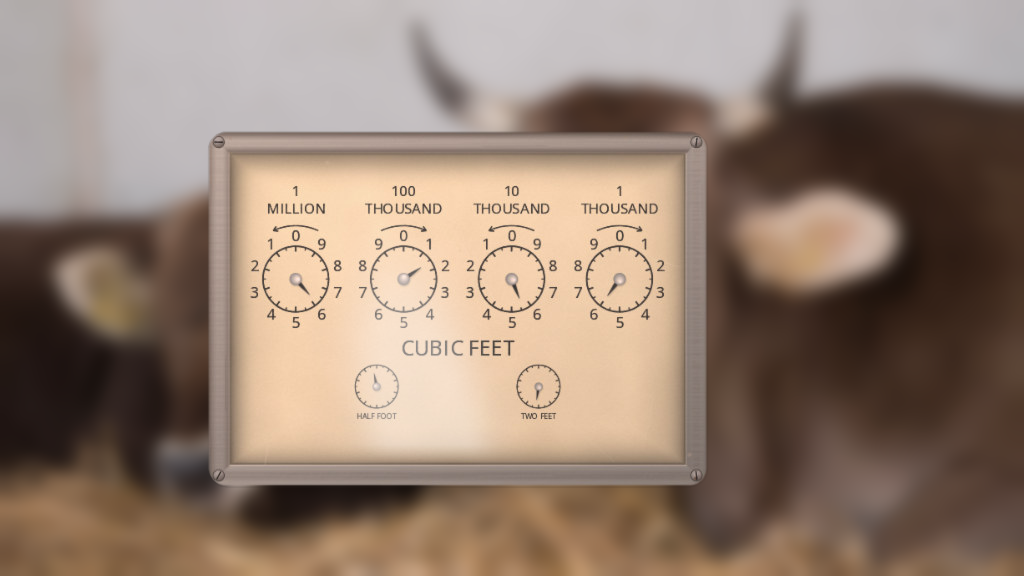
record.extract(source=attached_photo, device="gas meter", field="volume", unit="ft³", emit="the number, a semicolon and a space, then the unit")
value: 615600; ft³
